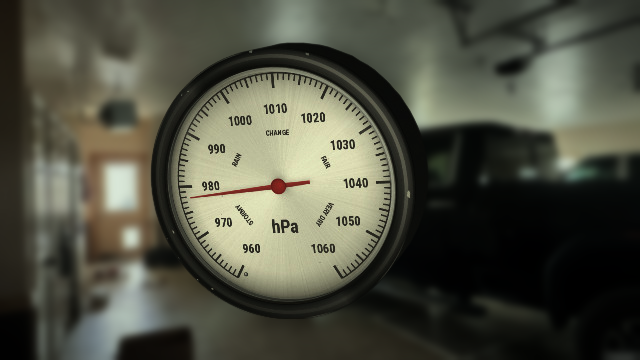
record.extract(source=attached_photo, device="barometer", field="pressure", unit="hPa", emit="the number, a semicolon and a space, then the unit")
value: 978; hPa
